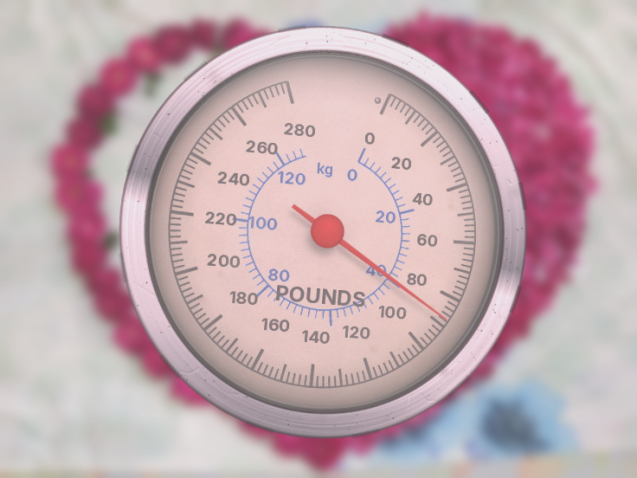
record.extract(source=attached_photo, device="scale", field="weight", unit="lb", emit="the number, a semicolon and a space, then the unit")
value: 88; lb
